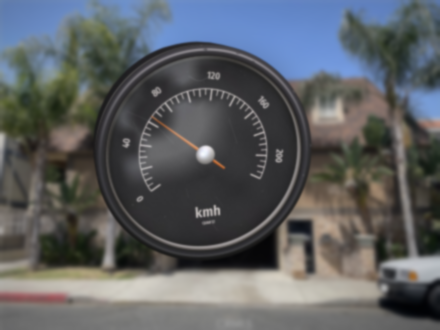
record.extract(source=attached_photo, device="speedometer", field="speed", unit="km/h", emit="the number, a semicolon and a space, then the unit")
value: 65; km/h
